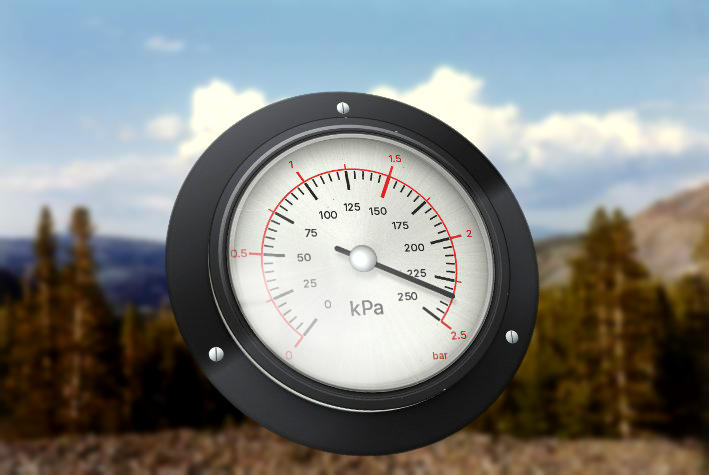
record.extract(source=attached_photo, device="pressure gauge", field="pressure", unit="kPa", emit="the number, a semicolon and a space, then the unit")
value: 235; kPa
